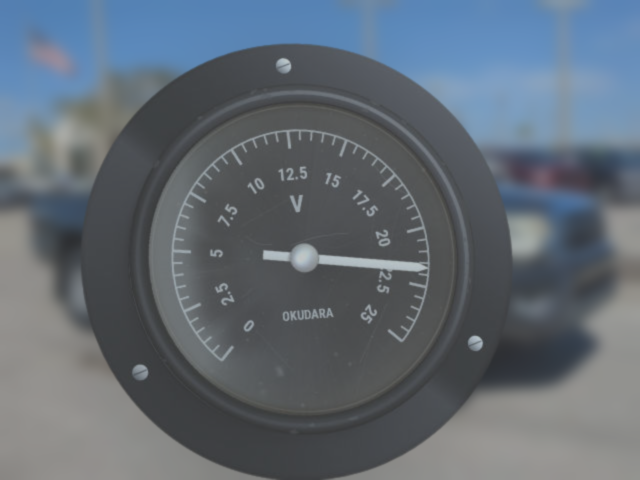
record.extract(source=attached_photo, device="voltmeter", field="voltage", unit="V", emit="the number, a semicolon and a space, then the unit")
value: 21.75; V
